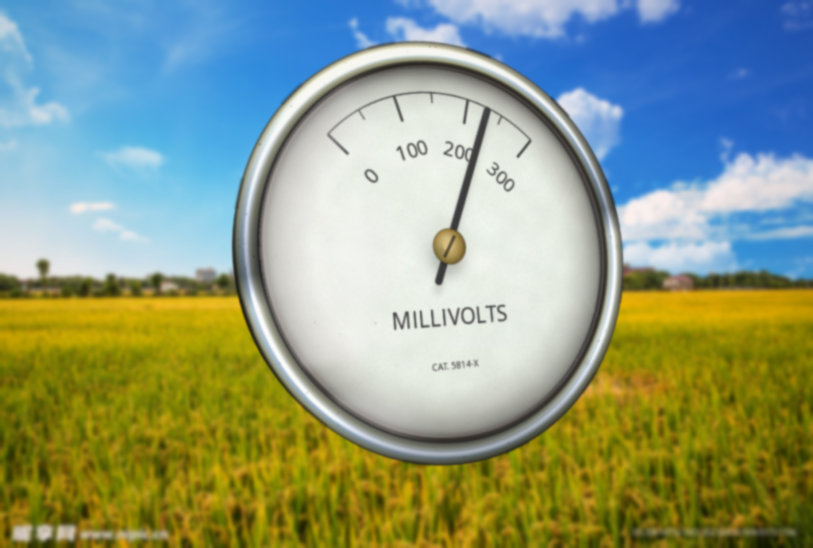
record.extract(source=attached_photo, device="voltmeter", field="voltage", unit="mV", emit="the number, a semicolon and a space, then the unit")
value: 225; mV
